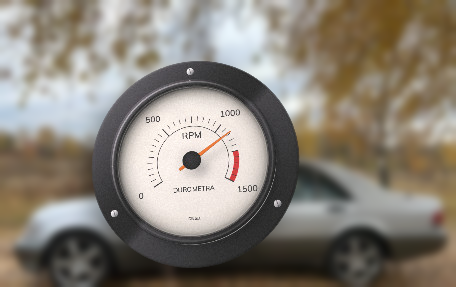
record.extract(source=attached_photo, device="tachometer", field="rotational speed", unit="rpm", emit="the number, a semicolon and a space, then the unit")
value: 1100; rpm
